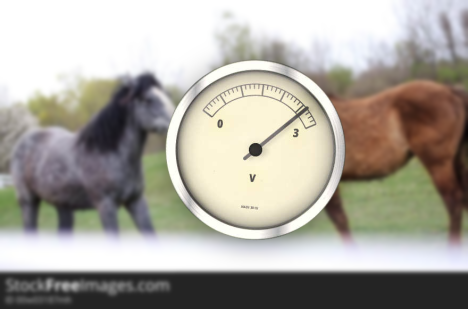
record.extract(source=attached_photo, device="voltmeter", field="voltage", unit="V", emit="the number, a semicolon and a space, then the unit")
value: 2.6; V
